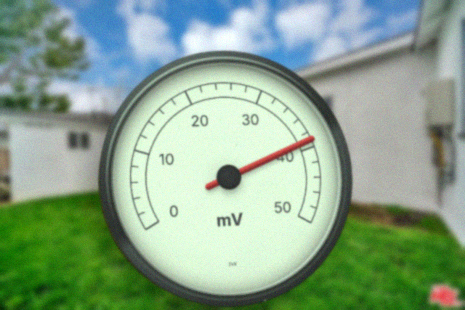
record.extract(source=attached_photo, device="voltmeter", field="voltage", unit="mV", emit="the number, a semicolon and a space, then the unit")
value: 39; mV
